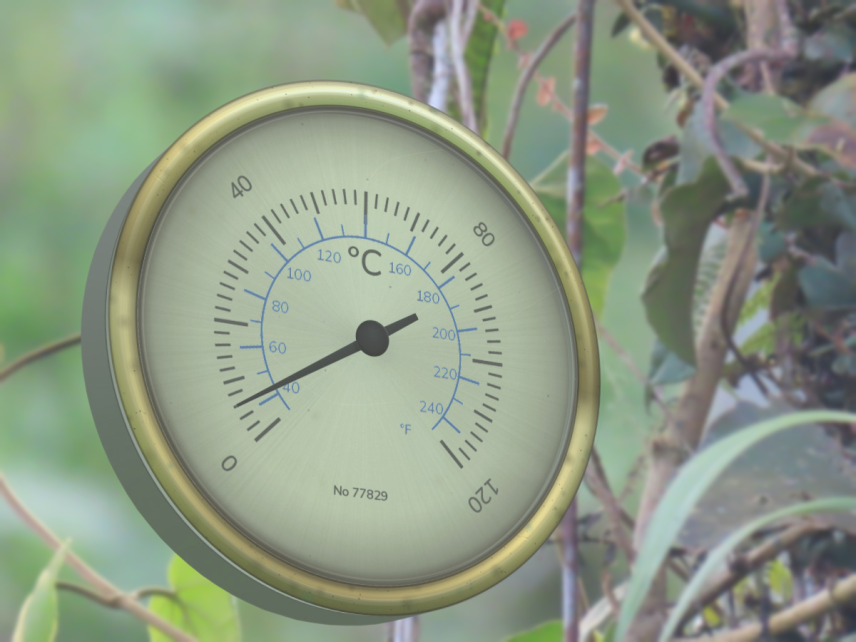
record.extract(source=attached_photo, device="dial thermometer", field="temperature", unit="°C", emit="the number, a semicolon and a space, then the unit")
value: 6; °C
